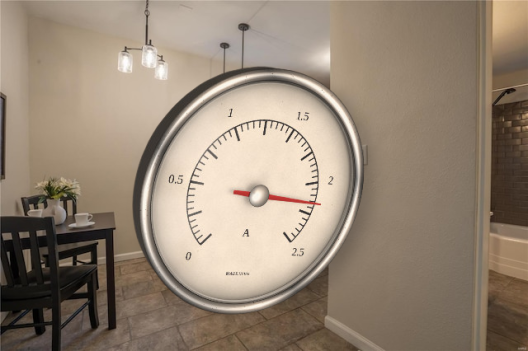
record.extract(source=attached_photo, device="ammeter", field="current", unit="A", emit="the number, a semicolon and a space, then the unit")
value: 2.15; A
